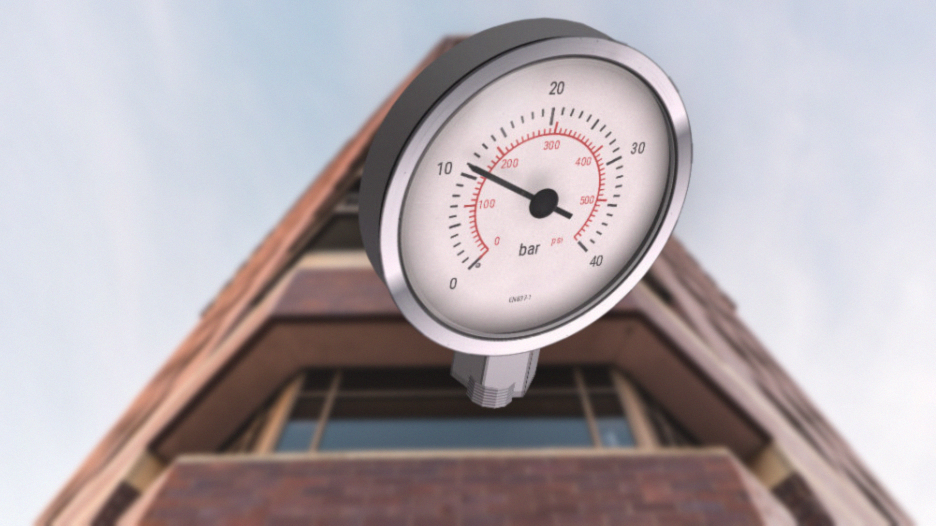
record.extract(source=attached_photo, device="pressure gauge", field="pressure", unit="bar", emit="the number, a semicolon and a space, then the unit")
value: 11; bar
